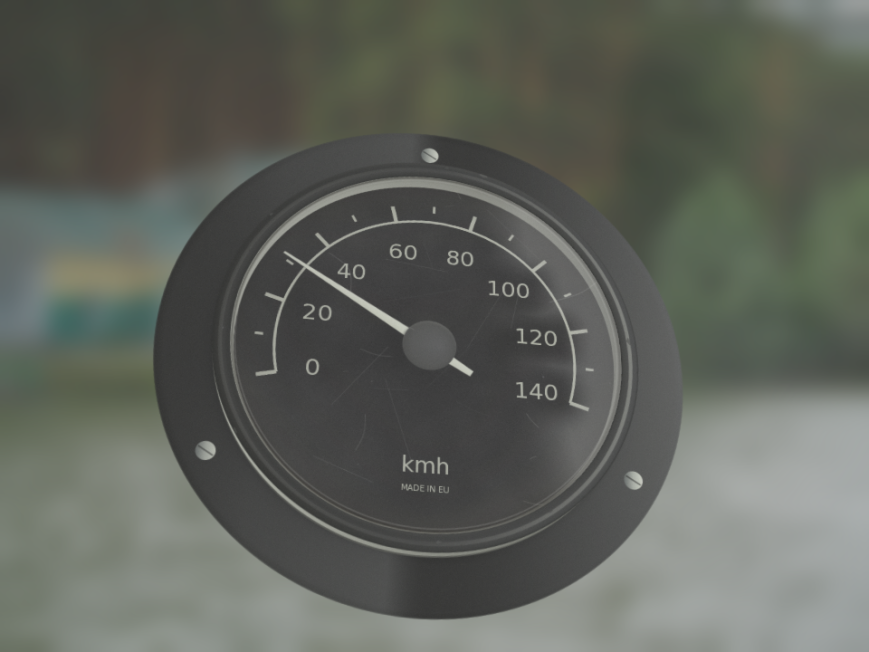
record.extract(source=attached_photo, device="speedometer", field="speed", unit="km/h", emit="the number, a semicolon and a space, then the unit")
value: 30; km/h
